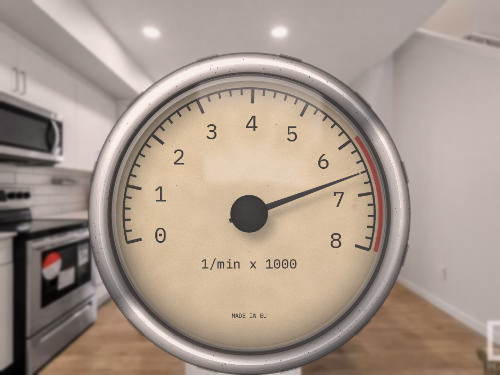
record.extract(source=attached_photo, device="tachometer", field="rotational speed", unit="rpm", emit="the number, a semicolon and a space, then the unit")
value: 6600; rpm
